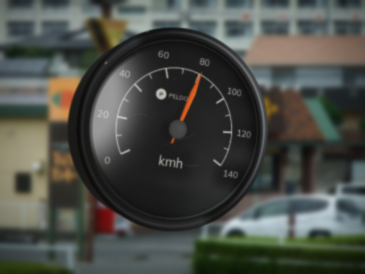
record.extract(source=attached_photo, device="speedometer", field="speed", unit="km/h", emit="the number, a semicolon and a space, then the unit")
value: 80; km/h
